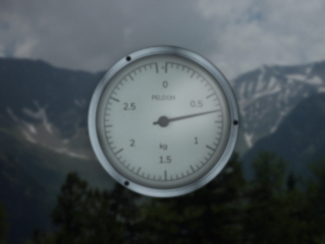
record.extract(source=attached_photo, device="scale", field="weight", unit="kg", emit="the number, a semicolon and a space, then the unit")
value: 0.65; kg
